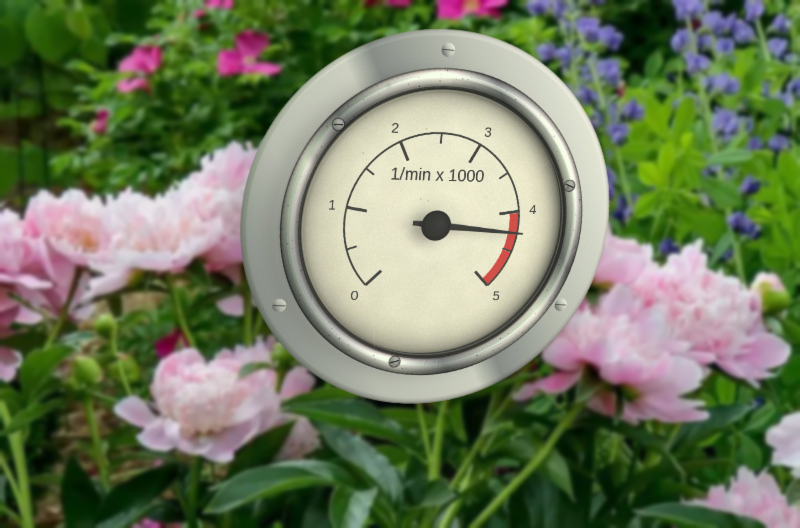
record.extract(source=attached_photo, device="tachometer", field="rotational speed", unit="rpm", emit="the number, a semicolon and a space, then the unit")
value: 4250; rpm
